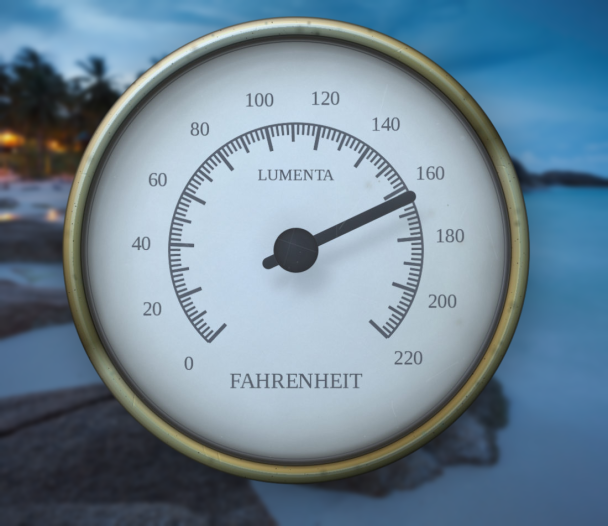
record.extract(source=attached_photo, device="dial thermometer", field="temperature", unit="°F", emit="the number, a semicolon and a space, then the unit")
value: 164; °F
